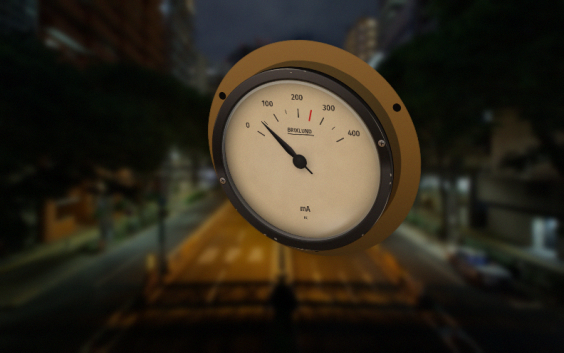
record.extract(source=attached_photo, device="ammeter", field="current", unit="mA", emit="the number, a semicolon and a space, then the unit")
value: 50; mA
